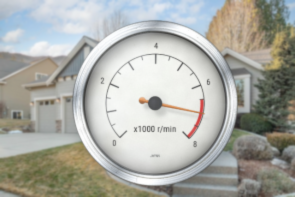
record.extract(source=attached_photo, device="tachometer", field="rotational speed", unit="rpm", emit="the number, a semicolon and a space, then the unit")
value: 7000; rpm
